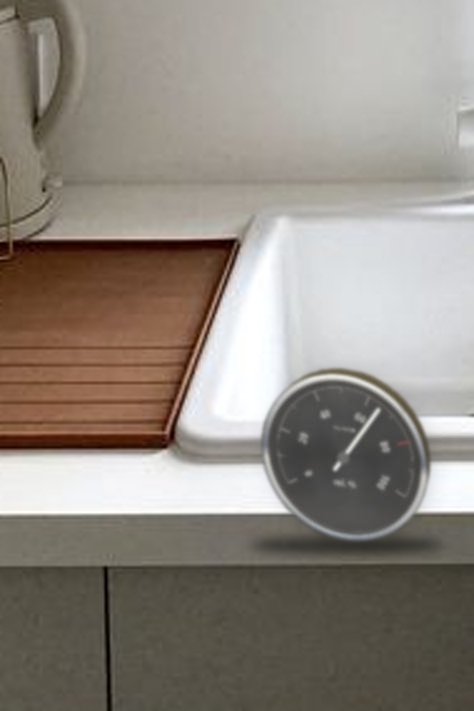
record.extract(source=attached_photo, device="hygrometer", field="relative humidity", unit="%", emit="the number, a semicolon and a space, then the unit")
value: 65; %
